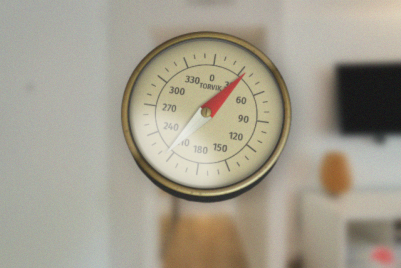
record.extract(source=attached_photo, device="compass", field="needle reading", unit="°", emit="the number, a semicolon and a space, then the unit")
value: 35; °
